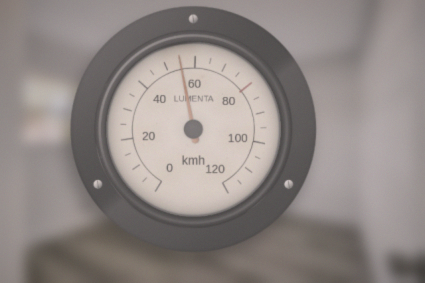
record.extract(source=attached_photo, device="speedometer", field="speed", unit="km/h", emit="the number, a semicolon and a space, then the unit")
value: 55; km/h
